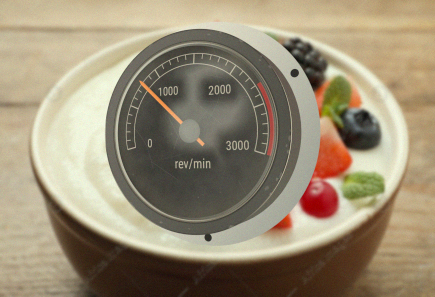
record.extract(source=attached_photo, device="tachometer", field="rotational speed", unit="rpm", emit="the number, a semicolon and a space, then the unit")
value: 800; rpm
